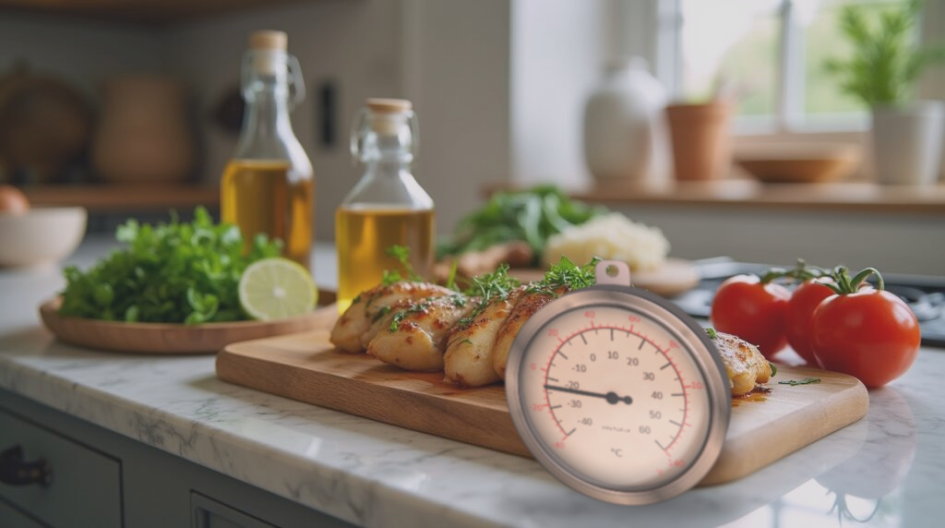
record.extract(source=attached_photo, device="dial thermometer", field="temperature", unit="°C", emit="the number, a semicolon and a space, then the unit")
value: -22.5; °C
